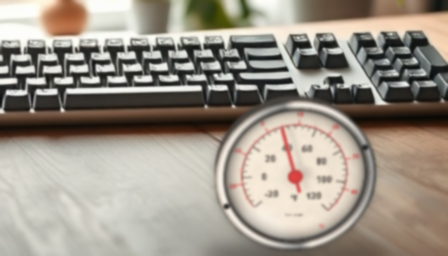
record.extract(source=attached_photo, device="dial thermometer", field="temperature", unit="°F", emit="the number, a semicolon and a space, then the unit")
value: 40; °F
